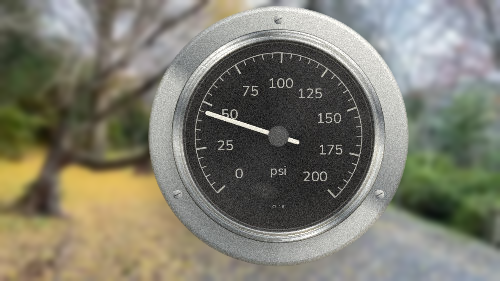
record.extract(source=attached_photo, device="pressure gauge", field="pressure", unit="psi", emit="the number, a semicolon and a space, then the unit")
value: 45; psi
